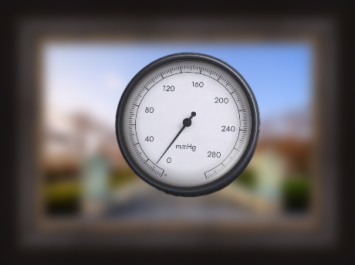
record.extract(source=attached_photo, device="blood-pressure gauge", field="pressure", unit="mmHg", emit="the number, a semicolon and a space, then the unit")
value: 10; mmHg
